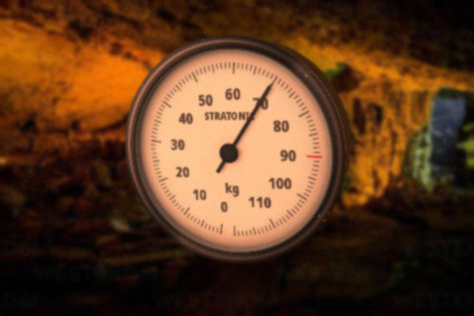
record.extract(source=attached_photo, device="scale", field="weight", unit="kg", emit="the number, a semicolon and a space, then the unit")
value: 70; kg
